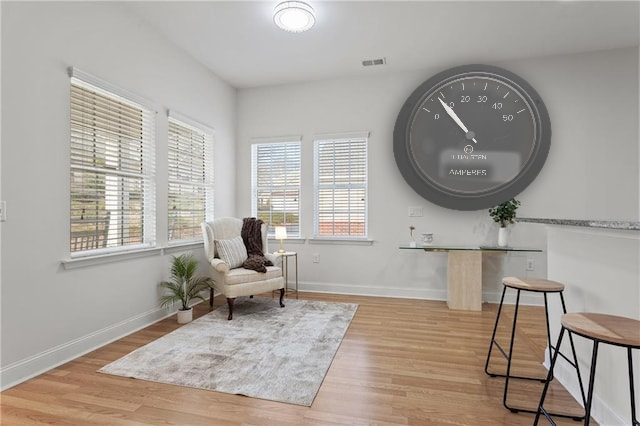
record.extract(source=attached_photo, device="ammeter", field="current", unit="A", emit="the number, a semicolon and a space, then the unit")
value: 7.5; A
